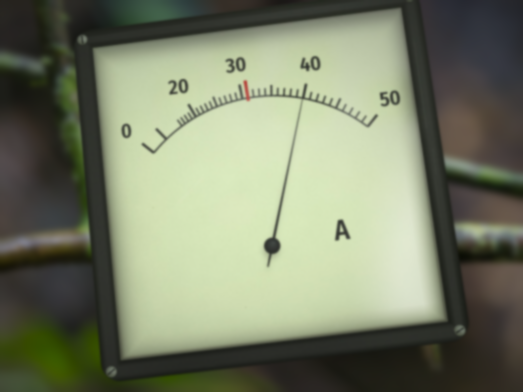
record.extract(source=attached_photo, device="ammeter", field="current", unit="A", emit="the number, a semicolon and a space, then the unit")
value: 40; A
